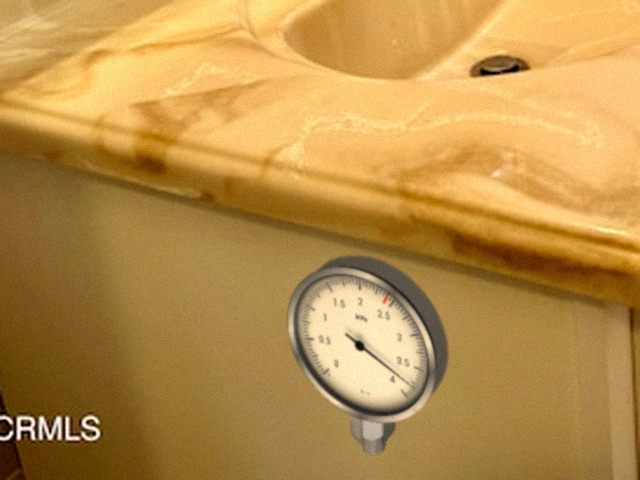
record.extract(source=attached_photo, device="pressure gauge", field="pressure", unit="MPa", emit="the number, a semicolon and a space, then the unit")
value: 3.75; MPa
